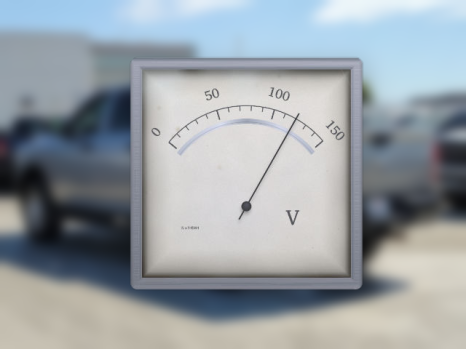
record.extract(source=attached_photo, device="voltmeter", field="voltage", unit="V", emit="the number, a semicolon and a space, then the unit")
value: 120; V
